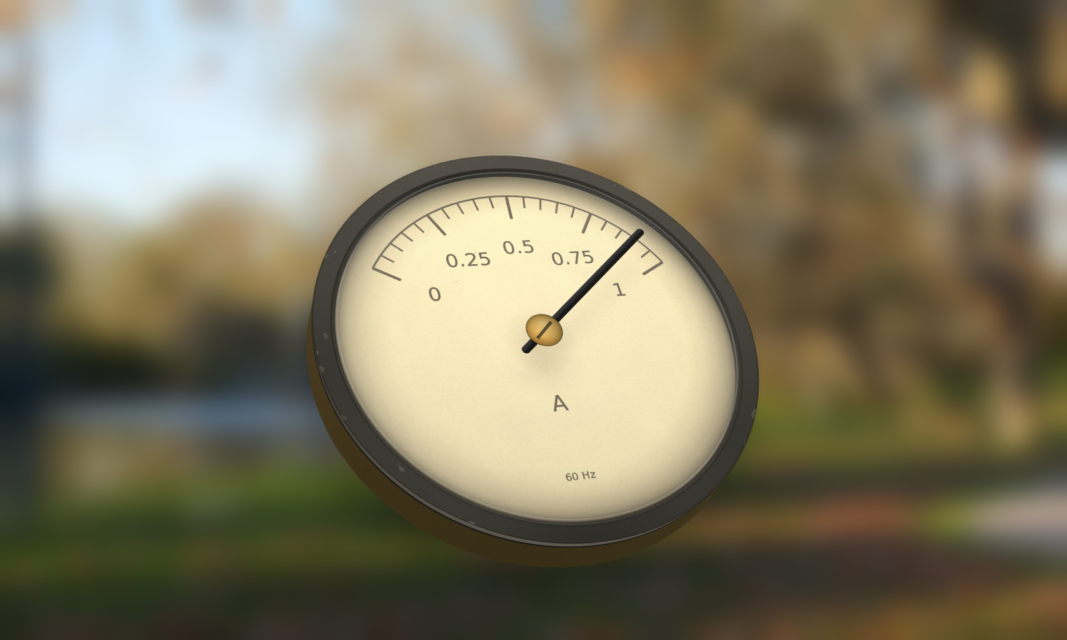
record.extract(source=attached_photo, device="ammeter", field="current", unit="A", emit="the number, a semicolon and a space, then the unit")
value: 0.9; A
